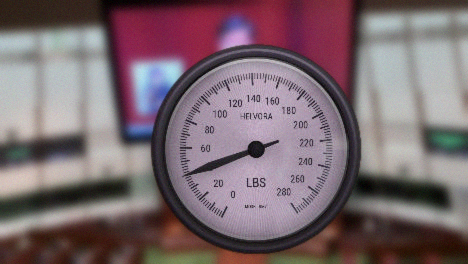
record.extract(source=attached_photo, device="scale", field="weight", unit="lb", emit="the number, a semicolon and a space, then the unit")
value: 40; lb
